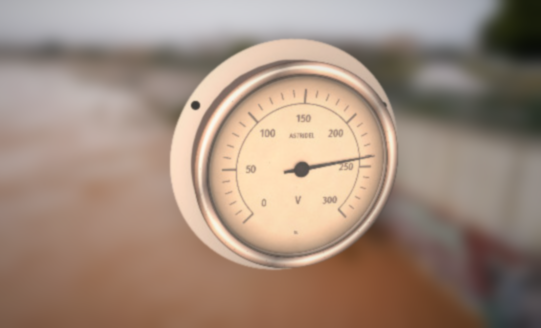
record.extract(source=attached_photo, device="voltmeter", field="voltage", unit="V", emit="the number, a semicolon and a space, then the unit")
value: 240; V
